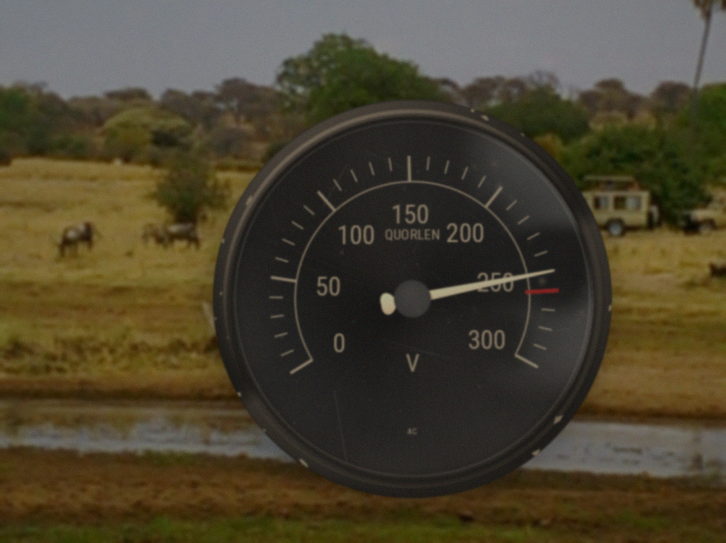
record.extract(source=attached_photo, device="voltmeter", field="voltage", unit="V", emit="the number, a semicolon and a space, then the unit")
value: 250; V
